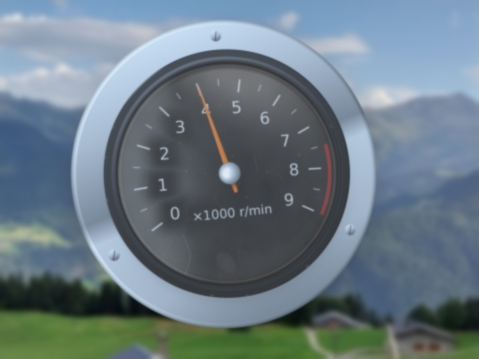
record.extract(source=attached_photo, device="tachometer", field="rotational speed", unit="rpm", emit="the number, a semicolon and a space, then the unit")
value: 4000; rpm
